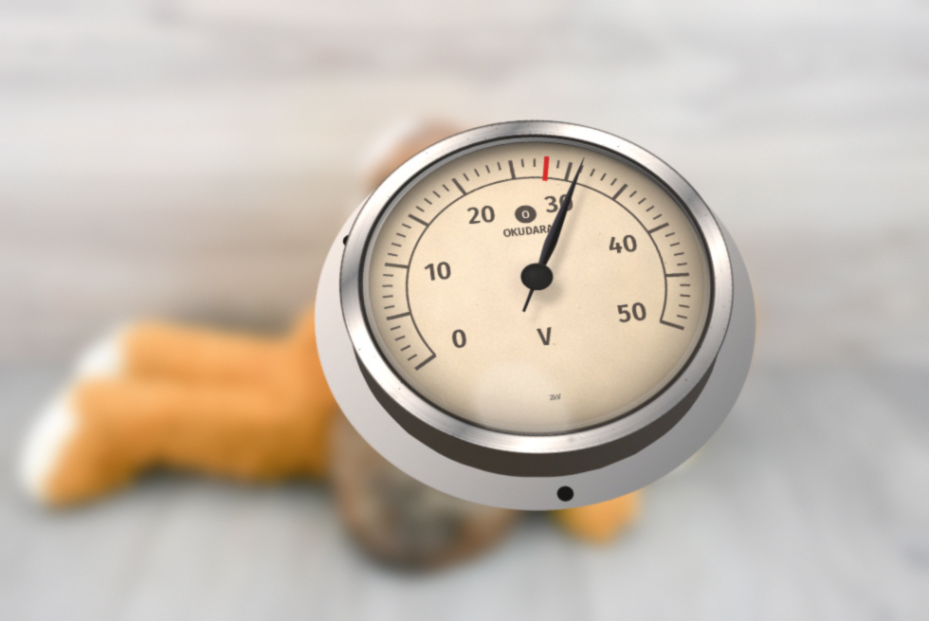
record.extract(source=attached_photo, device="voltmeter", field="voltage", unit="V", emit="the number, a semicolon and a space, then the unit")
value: 31; V
